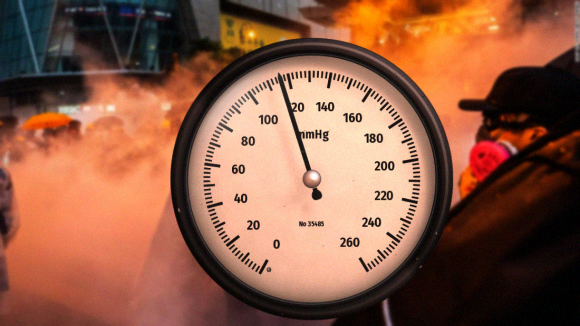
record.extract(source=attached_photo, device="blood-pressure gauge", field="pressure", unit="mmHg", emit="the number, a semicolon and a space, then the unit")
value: 116; mmHg
